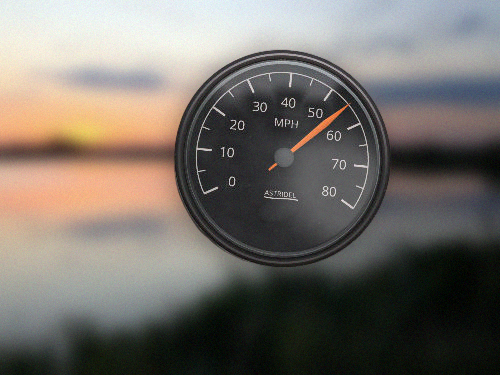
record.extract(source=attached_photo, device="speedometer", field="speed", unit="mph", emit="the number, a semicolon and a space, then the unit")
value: 55; mph
